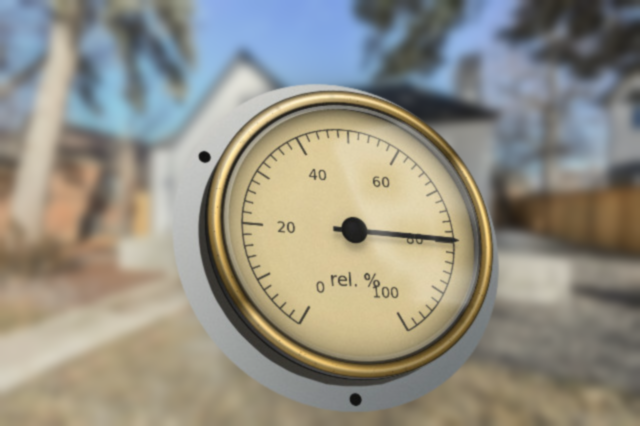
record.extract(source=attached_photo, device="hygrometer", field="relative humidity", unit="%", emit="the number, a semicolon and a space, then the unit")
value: 80; %
